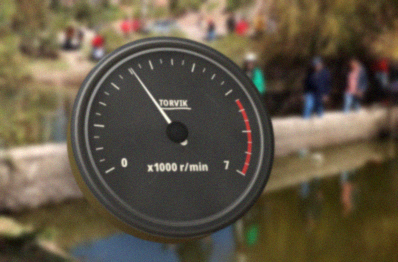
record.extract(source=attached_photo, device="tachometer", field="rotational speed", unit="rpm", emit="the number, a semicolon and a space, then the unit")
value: 2500; rpm
